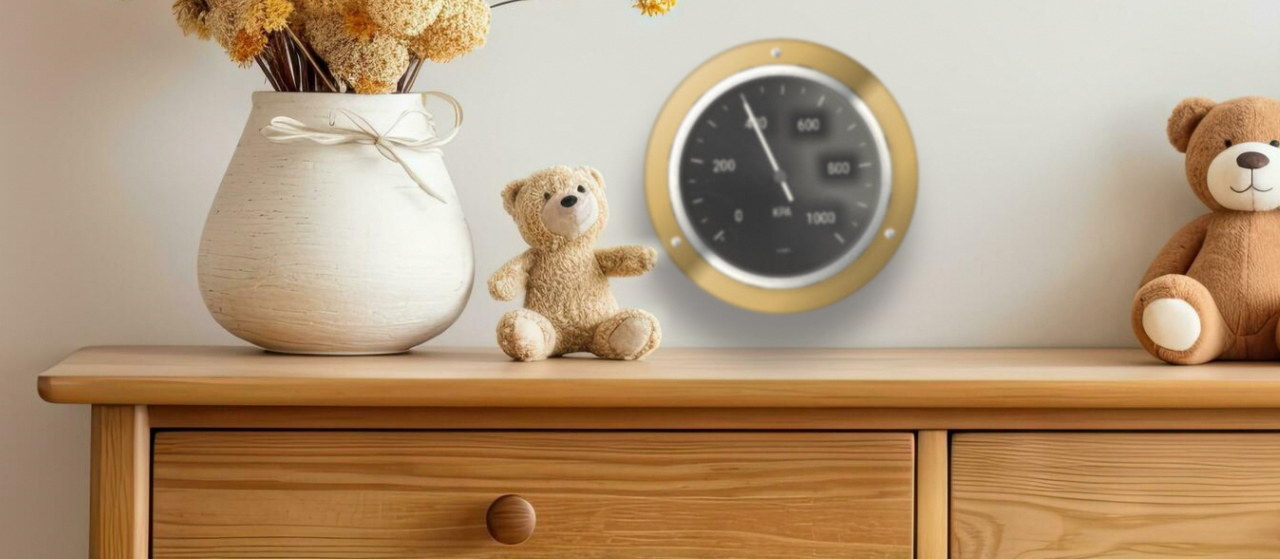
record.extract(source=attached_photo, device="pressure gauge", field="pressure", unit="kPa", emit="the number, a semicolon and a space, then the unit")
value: 400; kPa
